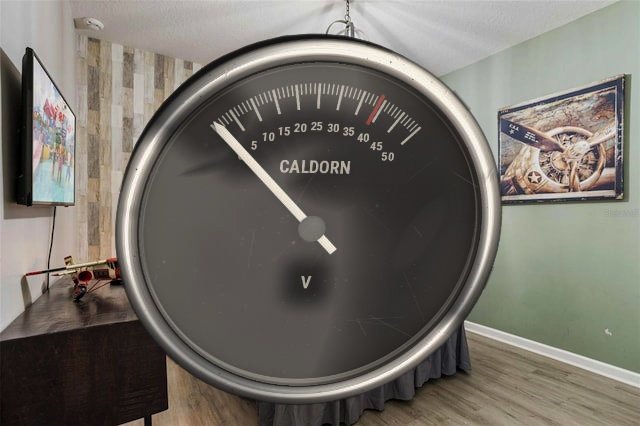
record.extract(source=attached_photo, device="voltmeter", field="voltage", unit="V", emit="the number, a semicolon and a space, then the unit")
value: 1; V
